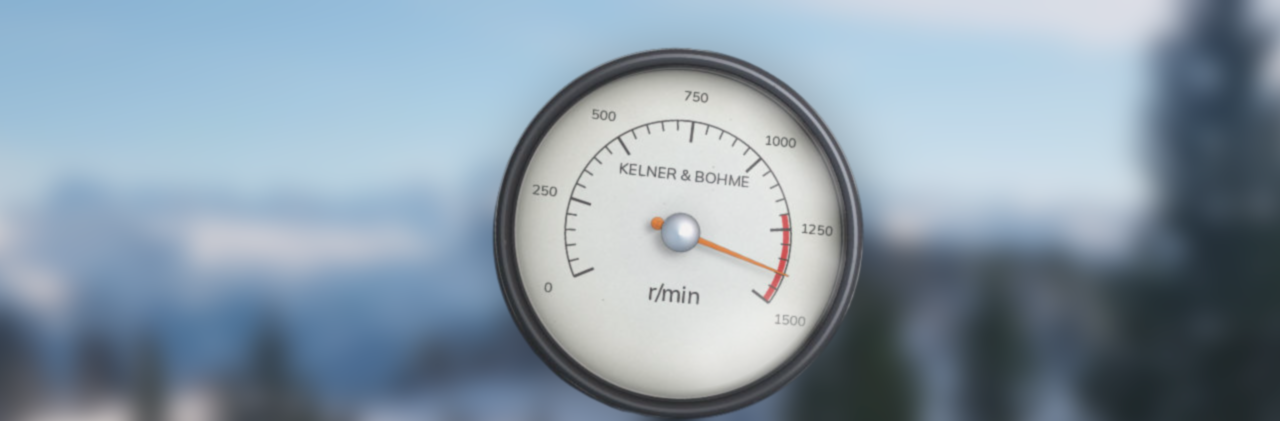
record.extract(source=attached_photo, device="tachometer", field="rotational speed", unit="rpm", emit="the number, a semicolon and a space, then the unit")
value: 1400; rpm
